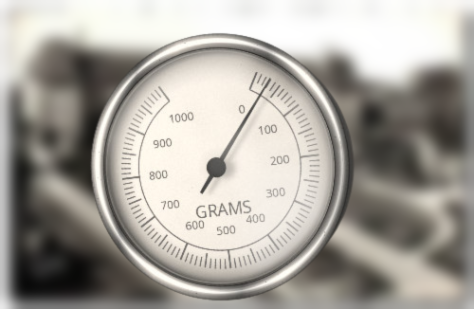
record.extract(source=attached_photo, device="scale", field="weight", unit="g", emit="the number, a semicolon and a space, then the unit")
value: 30; g
